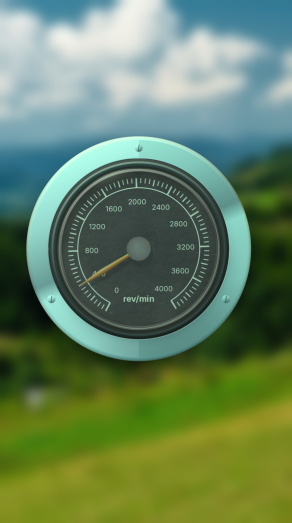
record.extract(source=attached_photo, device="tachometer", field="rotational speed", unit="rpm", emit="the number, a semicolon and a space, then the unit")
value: 400; rpm
